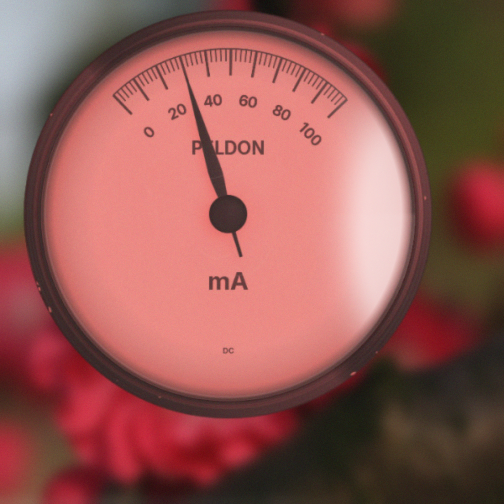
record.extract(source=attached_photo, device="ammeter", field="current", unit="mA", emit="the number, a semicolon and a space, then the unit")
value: 30; mA
